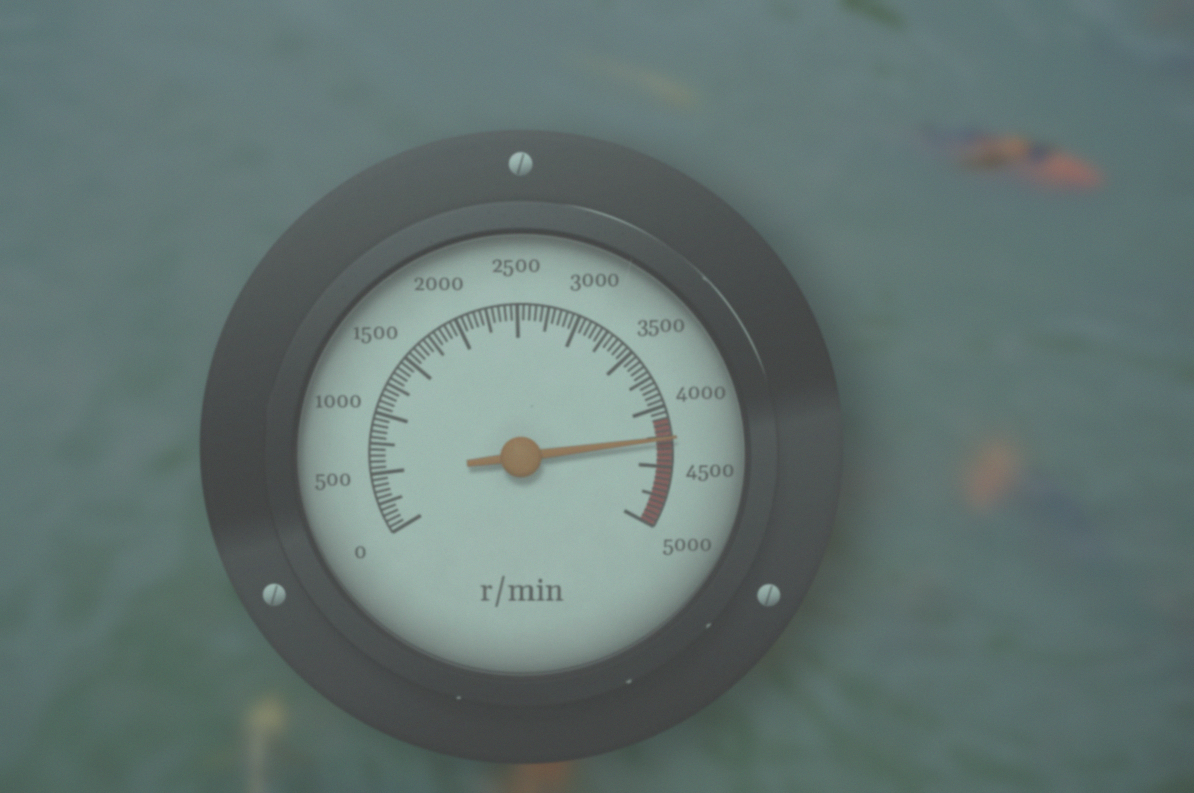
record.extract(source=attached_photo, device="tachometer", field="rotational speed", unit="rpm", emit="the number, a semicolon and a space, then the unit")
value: 4250; rpm
